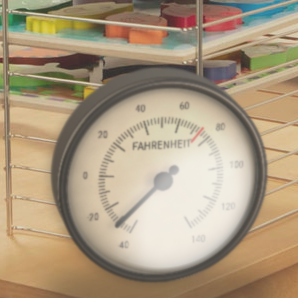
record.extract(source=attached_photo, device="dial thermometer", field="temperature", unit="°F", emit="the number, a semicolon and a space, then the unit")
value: -30; °F
